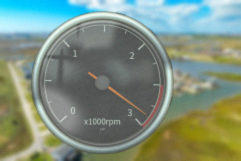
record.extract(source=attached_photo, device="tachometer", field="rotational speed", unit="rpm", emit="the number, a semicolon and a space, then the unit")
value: 2875; rpm
